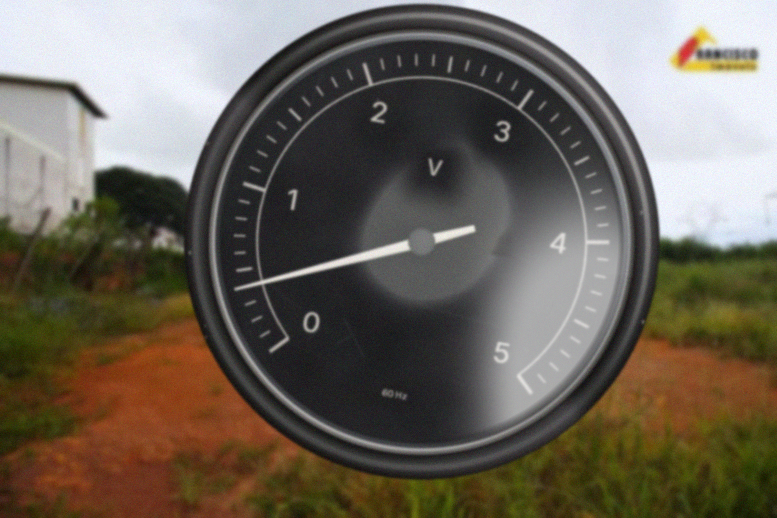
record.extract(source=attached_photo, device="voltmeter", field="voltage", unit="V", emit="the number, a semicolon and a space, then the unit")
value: 0.4; V
